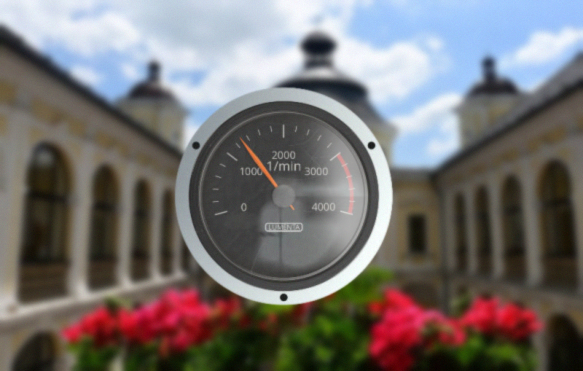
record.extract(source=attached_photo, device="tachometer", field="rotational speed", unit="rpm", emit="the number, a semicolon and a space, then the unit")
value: 1300; rpm
